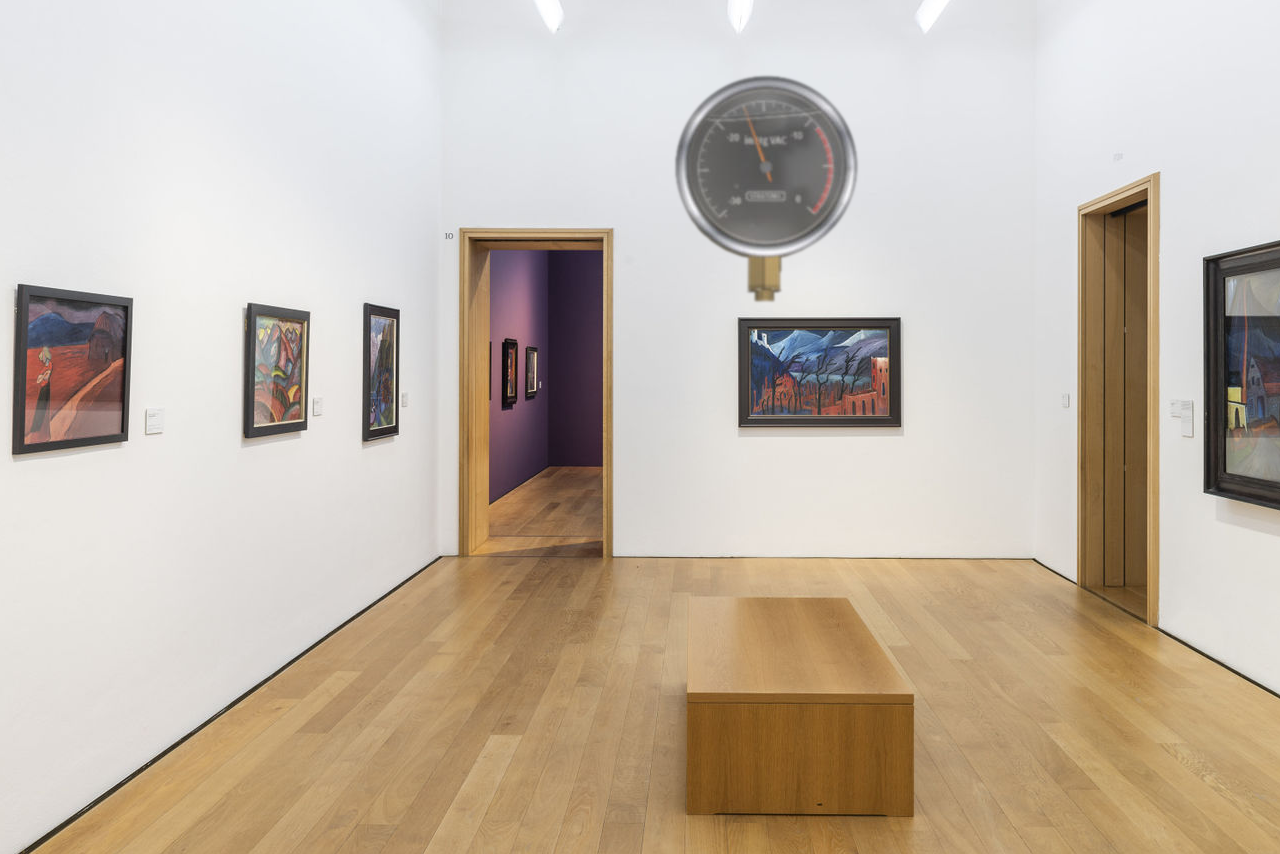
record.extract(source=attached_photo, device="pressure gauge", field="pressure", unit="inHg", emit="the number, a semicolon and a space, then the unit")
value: -17; inHg
